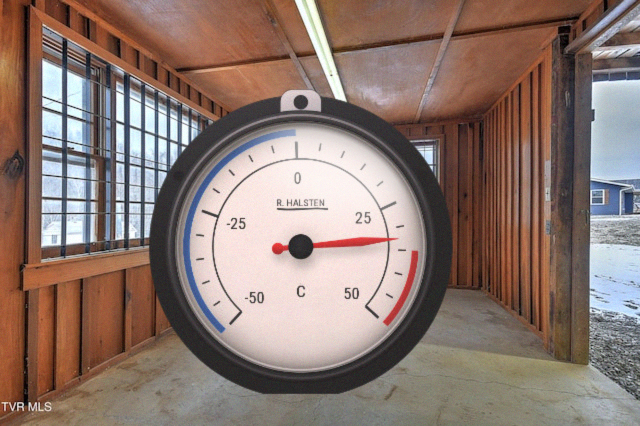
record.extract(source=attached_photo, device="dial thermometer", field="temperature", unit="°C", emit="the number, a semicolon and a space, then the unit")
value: 32.5; °C
